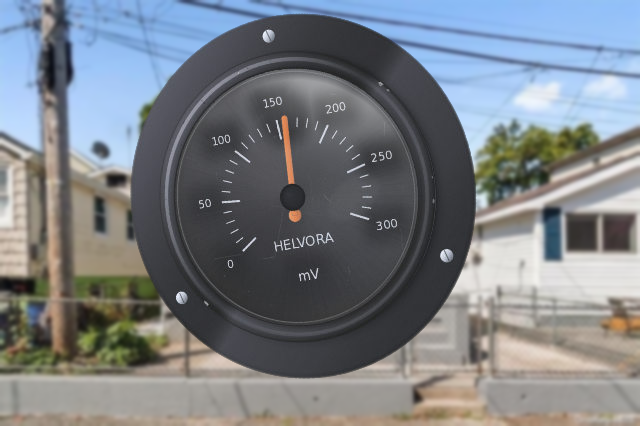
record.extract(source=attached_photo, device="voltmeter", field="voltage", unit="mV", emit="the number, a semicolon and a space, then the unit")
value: 160; mV
